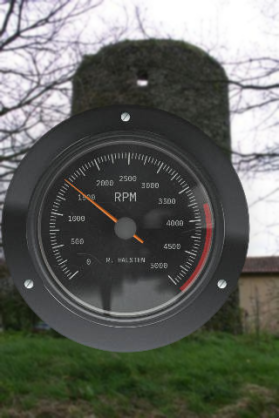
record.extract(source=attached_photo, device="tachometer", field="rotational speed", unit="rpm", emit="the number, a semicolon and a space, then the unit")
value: 1500; rpm
